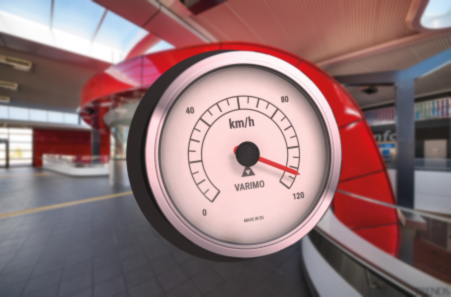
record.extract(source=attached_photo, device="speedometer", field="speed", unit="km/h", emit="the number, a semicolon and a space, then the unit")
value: 112.5; km/h
